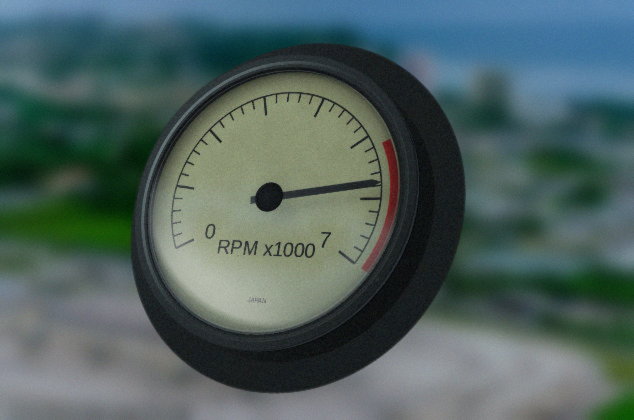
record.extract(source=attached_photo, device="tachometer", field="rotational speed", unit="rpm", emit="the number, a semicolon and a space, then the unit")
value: 5800; rpm
